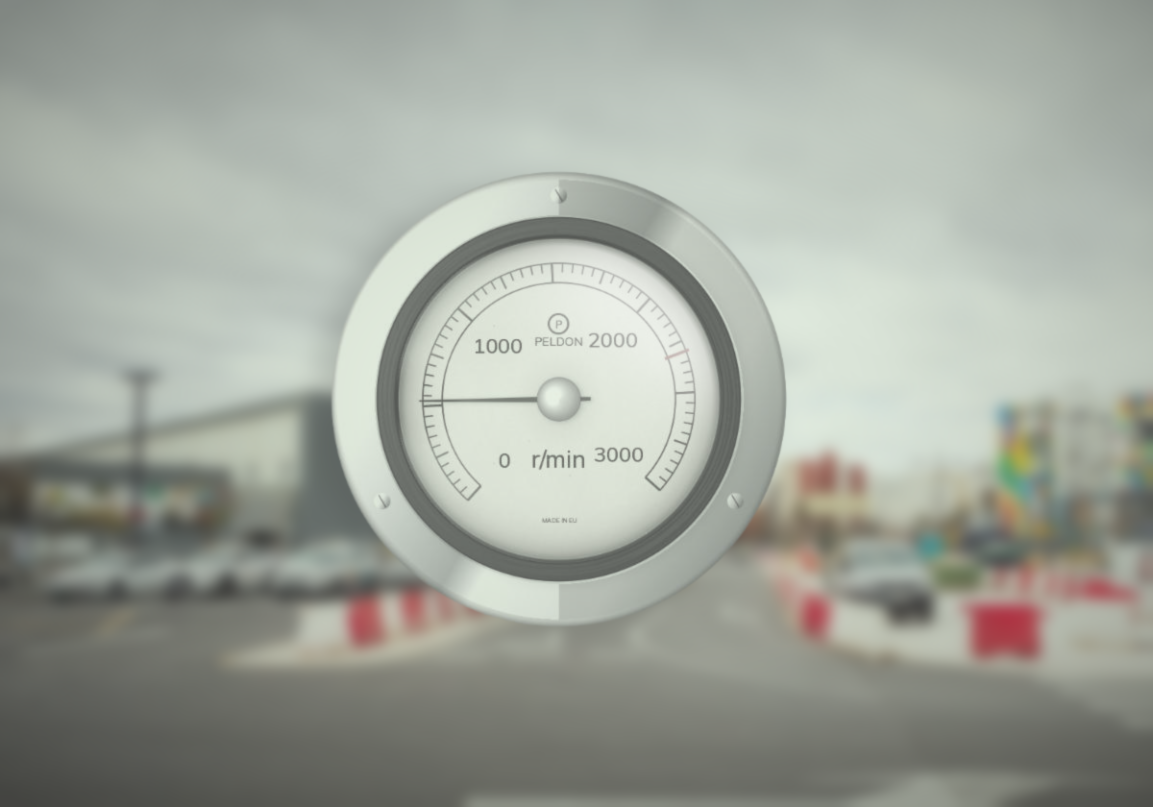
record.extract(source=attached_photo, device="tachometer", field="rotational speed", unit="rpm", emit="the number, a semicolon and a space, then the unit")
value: 525; rpm
